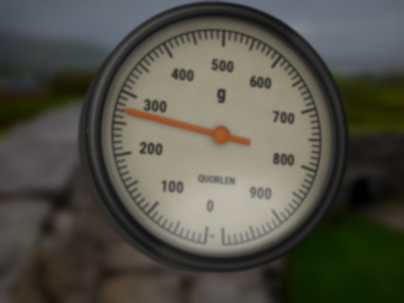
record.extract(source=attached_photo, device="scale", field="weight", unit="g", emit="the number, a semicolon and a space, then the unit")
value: 270; g
